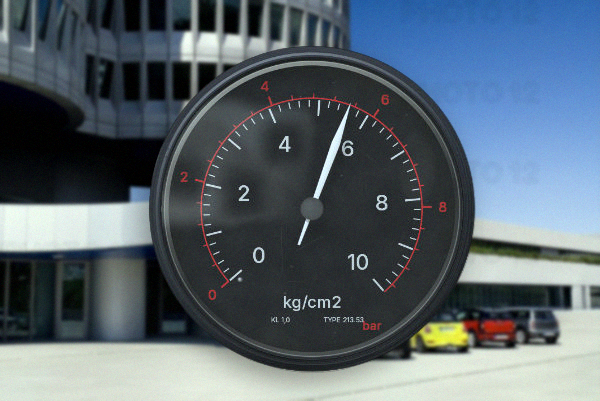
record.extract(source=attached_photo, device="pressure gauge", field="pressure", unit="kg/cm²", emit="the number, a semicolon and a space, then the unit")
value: 5.6; kg/cm²
